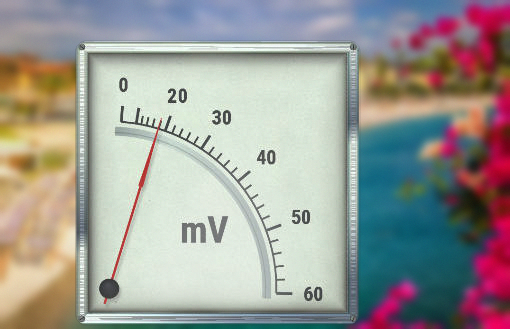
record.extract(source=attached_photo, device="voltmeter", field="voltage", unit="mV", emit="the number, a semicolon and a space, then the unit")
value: 18; mV
